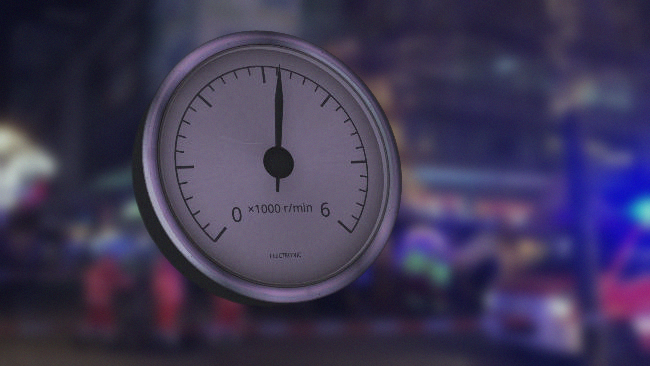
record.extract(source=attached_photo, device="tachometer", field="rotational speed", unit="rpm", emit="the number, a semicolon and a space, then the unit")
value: 3200; rpm
